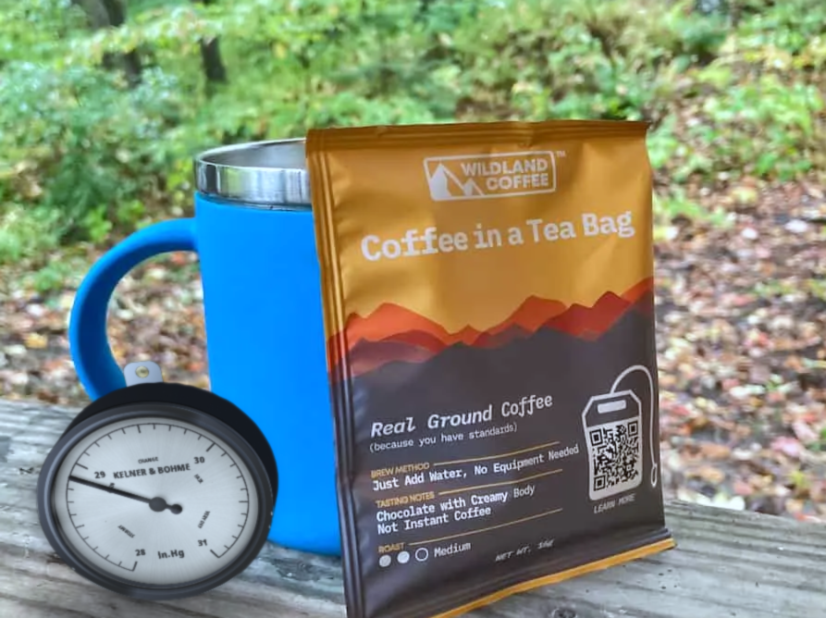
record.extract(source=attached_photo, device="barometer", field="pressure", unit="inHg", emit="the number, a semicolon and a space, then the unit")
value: 28.9; inHg
